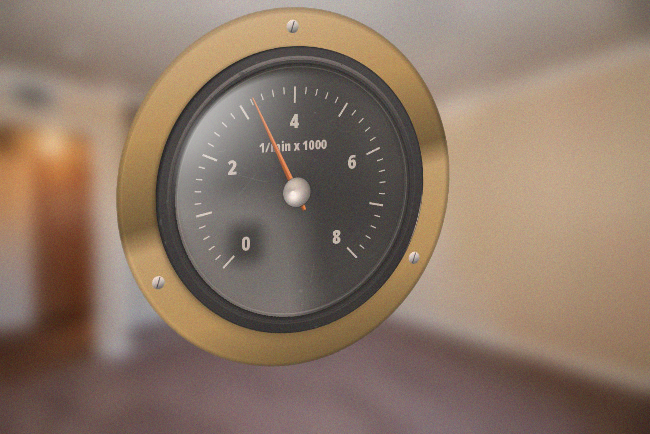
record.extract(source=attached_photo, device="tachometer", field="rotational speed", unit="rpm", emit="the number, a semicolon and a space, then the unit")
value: 3200; rpm
